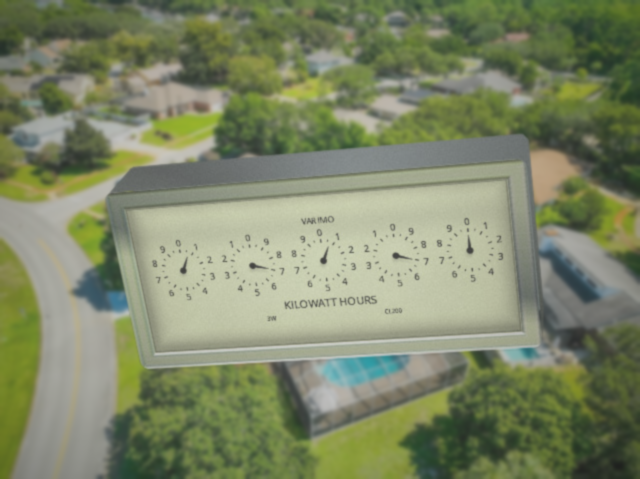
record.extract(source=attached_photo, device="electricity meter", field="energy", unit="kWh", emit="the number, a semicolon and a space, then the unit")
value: 7070; kWh
